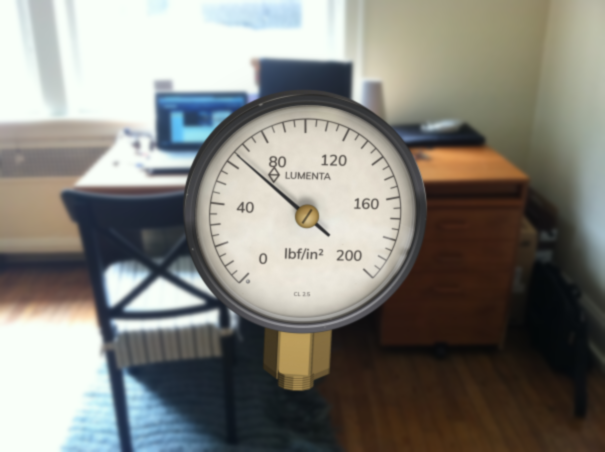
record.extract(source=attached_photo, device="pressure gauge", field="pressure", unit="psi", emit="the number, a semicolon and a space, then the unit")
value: 65; psi
